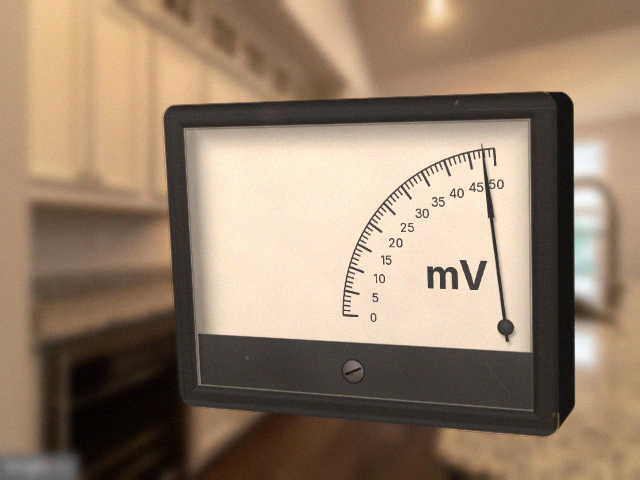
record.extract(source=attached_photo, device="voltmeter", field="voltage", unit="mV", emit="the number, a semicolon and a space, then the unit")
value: 48; mV
